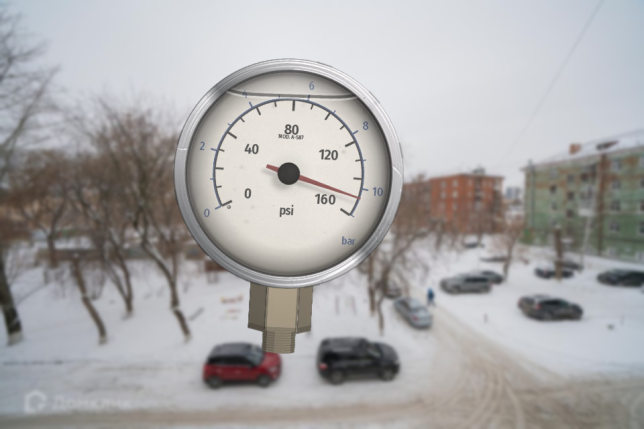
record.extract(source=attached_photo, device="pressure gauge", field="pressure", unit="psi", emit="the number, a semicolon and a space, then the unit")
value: 150; psi
